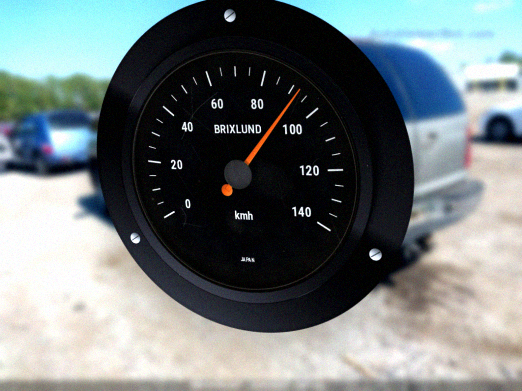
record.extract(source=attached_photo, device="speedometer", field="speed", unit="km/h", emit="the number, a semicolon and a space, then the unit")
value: 92.5; km/h
